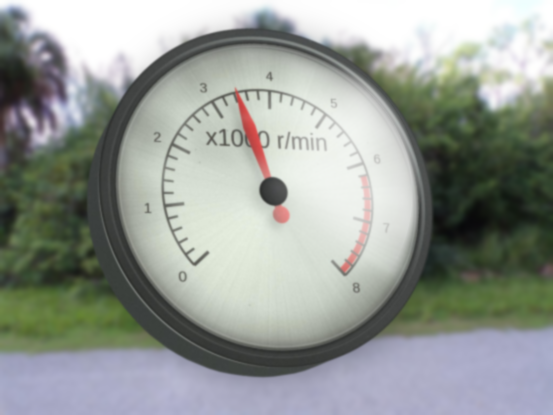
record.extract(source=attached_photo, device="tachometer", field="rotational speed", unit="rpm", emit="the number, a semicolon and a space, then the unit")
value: 3400; rpm
